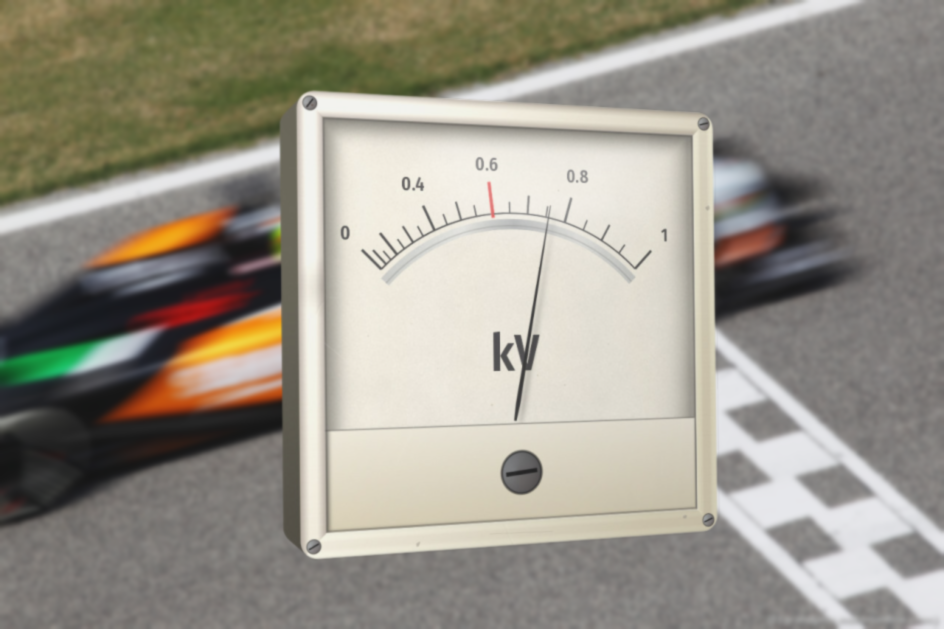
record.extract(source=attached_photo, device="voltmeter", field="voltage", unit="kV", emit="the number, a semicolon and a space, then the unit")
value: 0.75; kV
